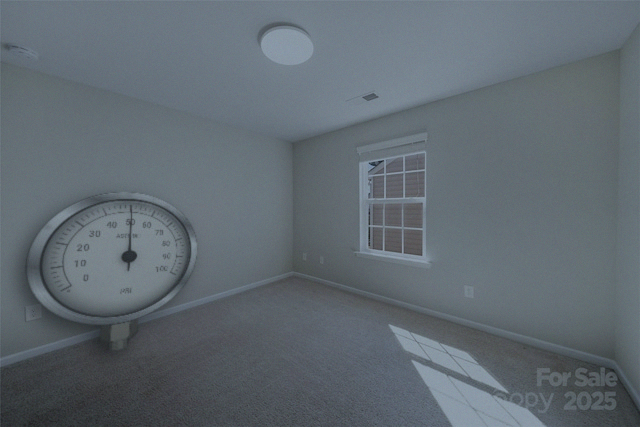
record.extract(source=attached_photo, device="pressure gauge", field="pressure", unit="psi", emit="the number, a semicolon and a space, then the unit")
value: 50; psi
